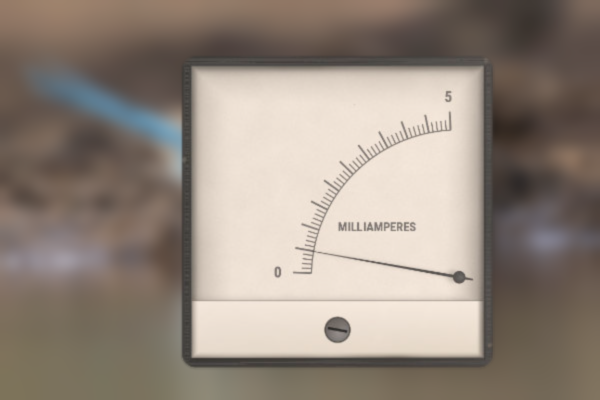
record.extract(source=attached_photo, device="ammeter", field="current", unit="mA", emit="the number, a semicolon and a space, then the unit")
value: 0.5; mA
